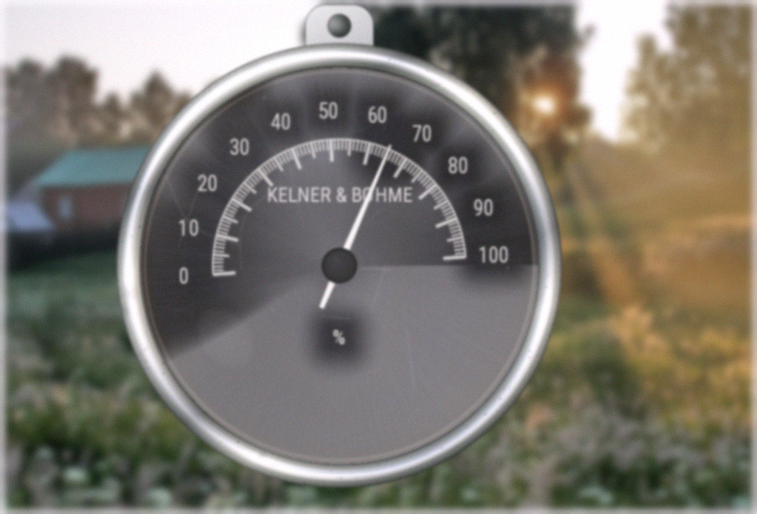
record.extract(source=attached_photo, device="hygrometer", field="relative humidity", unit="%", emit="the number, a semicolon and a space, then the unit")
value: 65; %
